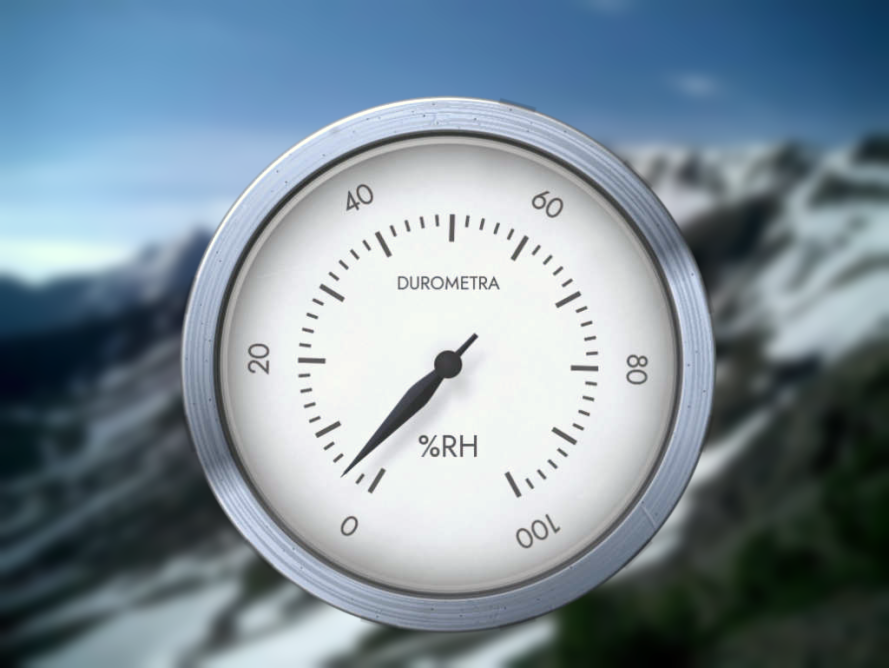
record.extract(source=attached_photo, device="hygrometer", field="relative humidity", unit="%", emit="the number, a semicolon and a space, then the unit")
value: 4; %
